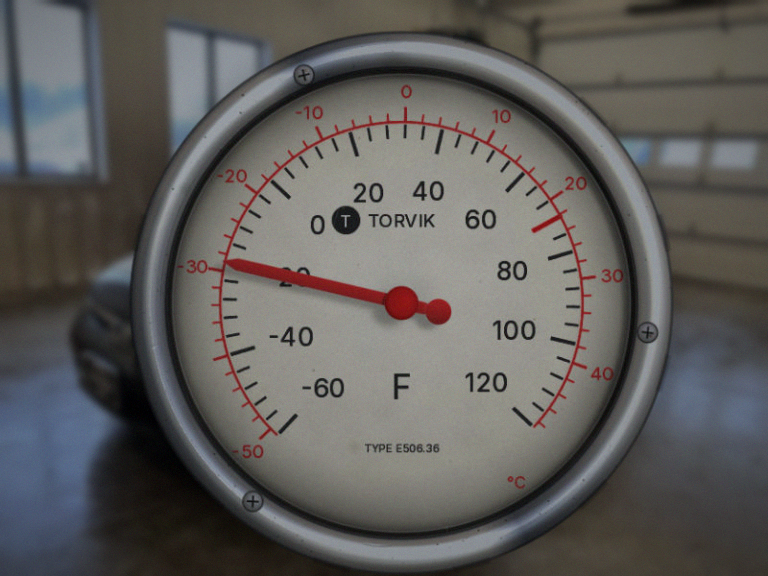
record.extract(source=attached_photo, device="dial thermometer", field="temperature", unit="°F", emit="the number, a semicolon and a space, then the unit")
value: -20; °F
